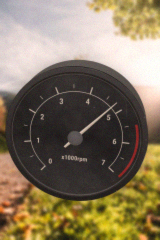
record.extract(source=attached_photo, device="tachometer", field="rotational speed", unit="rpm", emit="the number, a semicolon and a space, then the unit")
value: 4750; rpm
